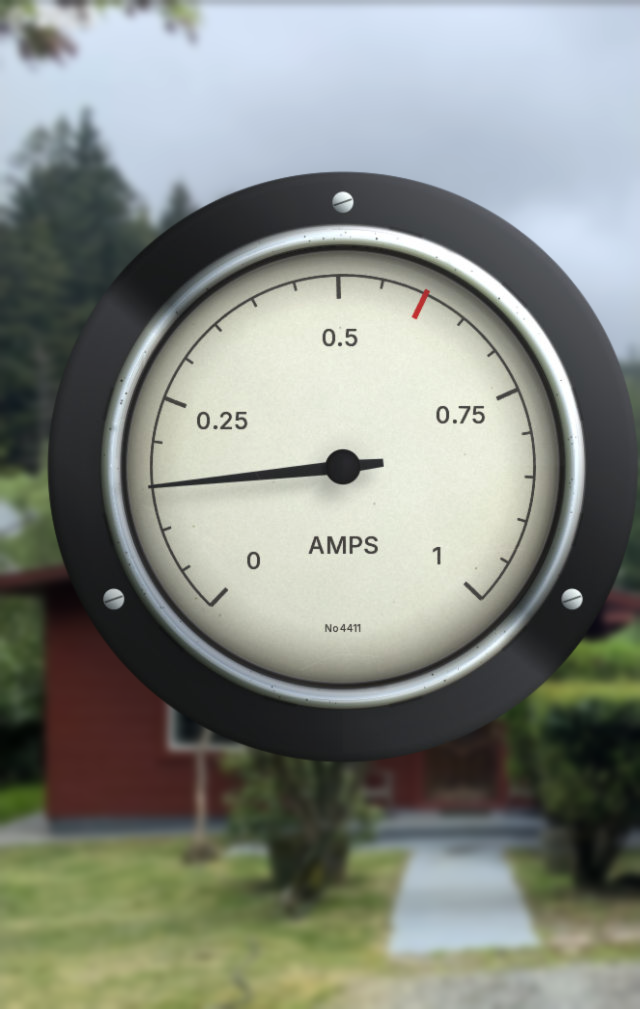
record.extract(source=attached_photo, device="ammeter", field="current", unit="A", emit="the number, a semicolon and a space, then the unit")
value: 0.15; A
